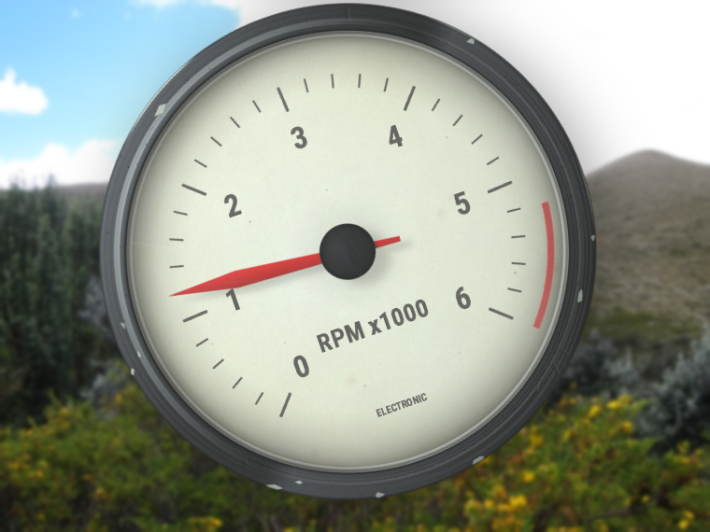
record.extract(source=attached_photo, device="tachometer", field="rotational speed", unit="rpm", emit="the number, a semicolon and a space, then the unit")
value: 1200; rpm
